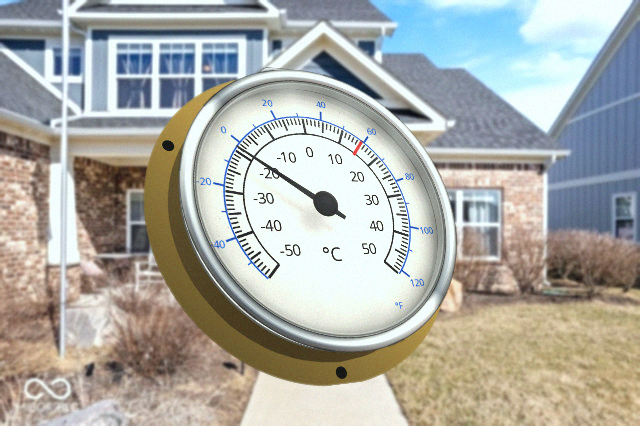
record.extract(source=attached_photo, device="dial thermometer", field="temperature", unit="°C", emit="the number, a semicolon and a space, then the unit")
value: -20; °C
